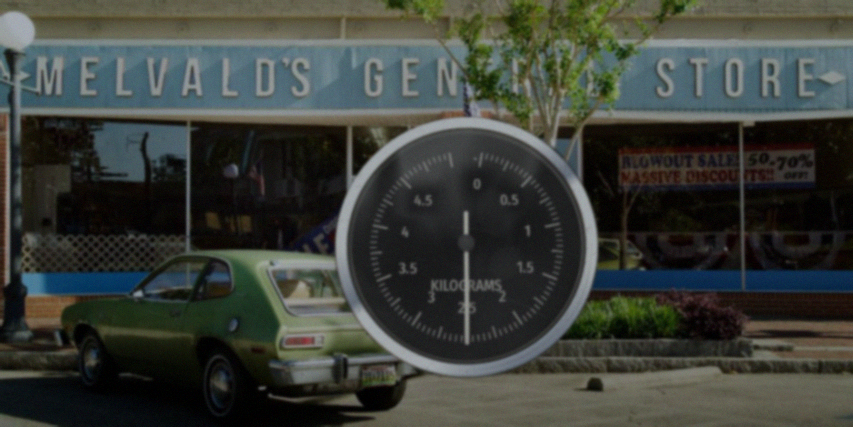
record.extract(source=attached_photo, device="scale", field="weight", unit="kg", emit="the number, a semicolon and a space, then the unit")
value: 2.5; kg
